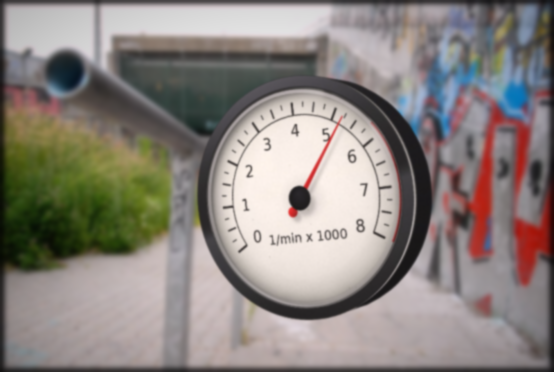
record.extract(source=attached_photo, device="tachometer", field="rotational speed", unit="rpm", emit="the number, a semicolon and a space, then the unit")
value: 5250; rpm
